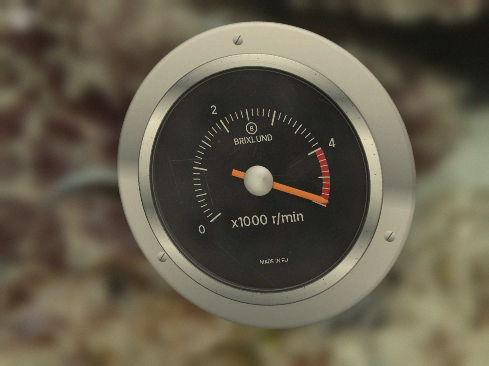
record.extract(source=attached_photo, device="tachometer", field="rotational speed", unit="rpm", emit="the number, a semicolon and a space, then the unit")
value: 4900; rpm
